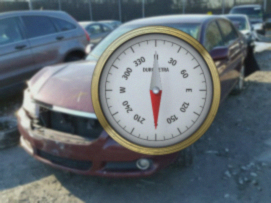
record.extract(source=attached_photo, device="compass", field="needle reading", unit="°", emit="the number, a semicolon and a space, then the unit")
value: 180; °
